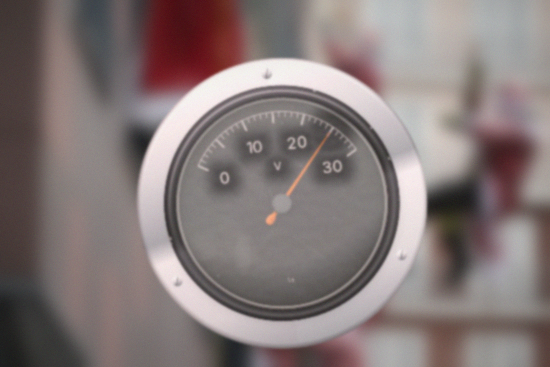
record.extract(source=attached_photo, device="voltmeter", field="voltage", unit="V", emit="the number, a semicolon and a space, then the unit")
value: 25; V
